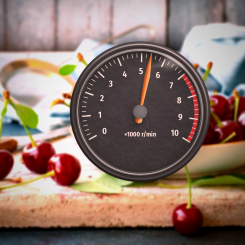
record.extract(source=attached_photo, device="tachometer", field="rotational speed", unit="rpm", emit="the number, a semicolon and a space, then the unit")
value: 5400; rpm
